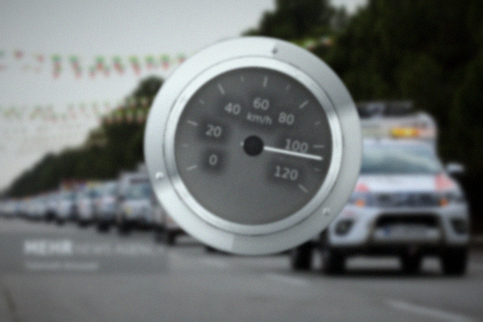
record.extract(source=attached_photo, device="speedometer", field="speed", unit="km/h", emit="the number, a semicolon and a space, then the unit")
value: 105; km/h
